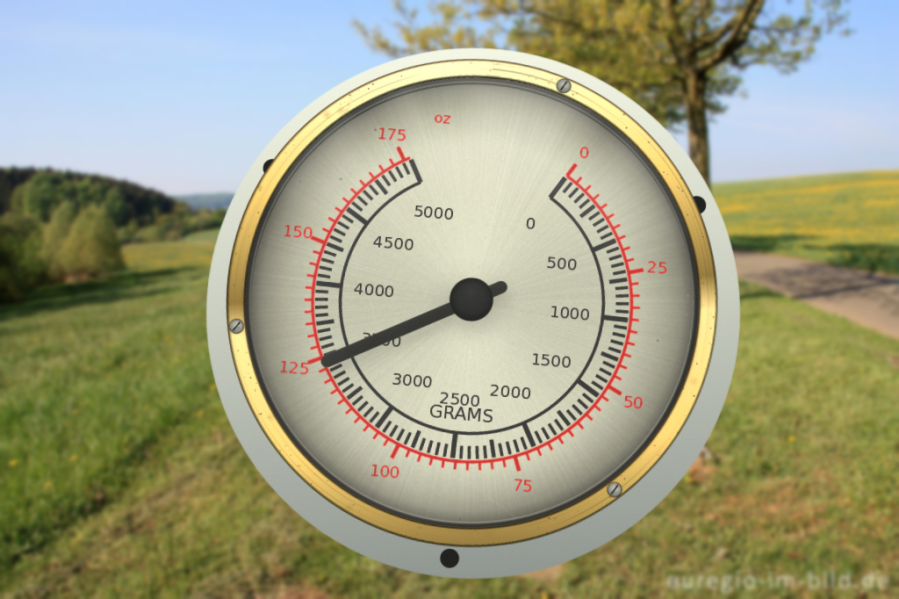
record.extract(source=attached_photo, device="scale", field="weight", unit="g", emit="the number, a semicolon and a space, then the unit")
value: 3500; g
